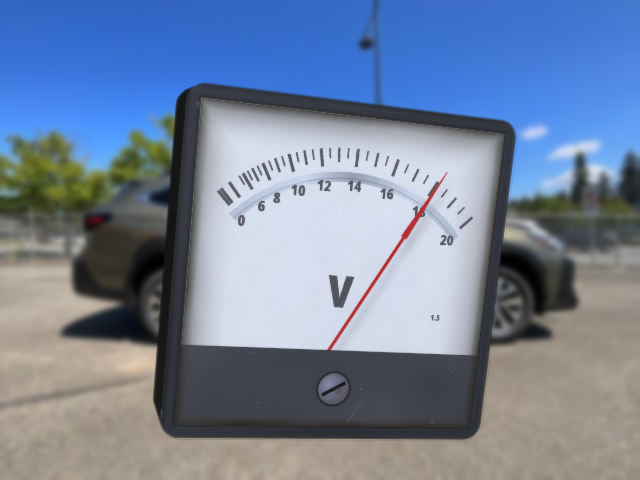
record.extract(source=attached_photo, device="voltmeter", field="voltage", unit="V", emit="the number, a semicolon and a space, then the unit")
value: 18; V
